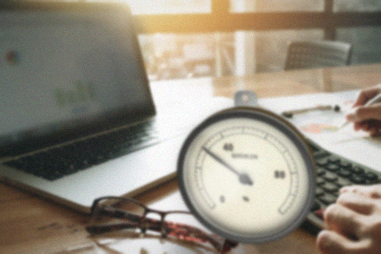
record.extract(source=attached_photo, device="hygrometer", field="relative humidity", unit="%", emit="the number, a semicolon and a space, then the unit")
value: 30; %
